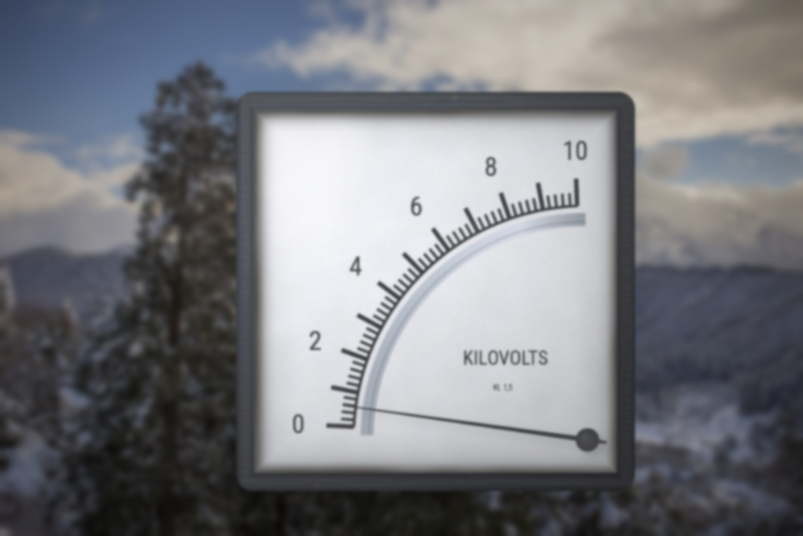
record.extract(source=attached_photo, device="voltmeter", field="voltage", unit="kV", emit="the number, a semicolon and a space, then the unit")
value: 0.6; kV
